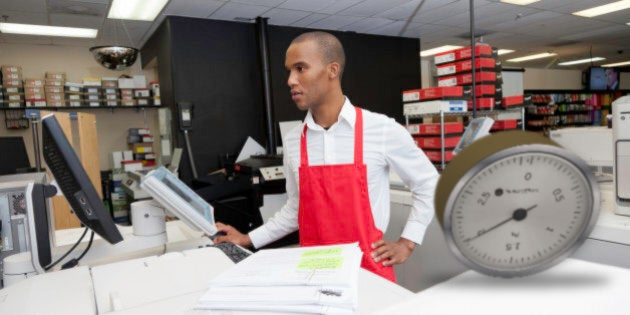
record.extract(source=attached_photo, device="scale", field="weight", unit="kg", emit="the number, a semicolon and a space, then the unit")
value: 2; kg
